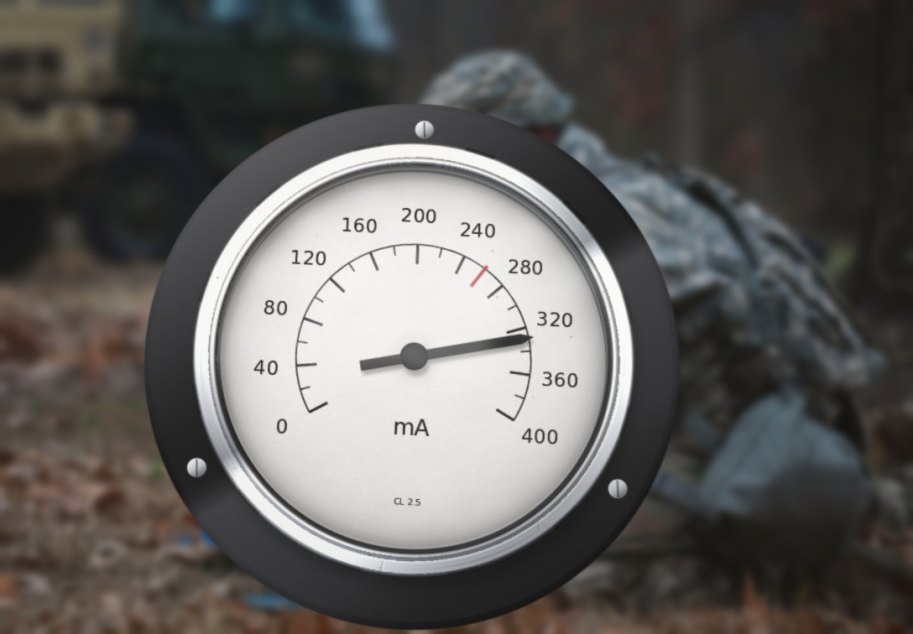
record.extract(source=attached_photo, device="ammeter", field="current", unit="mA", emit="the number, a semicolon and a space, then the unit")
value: 330; mA
